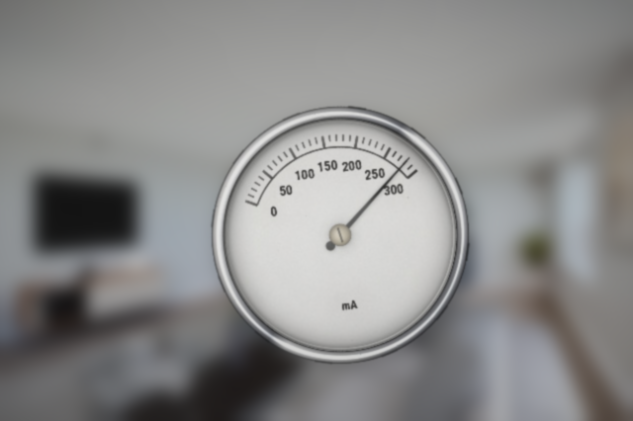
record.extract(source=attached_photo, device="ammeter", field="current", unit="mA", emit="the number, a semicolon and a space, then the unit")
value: 280; mA
